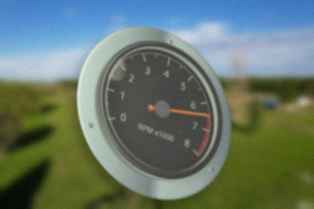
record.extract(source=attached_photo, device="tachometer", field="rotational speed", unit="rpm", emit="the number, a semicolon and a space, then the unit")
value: 6500; rpm
